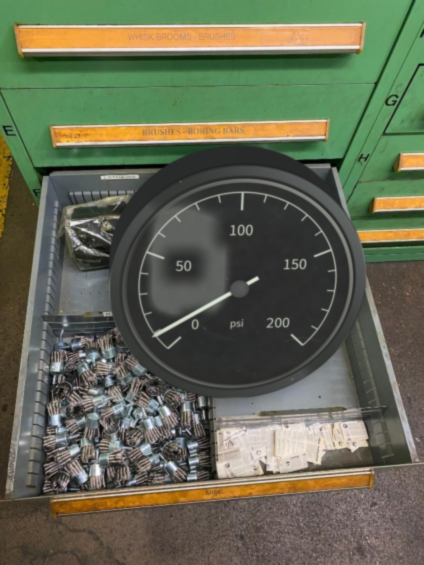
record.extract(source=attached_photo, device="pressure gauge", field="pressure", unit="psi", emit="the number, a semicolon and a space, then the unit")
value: 10; psi
